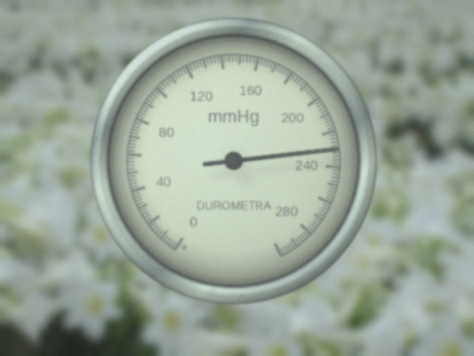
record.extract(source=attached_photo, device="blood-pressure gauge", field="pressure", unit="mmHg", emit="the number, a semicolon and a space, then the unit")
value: 230; mmHg
